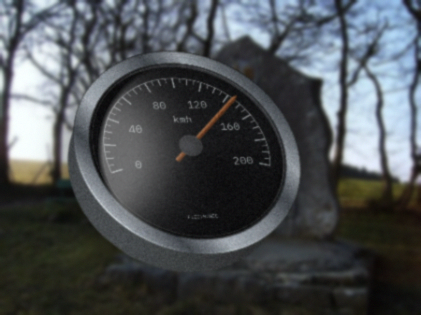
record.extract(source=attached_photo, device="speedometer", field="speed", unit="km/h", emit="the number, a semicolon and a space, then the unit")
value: 145; km/h
